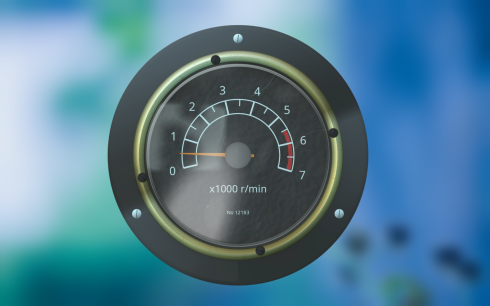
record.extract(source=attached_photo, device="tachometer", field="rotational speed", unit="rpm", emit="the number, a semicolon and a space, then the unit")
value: 500; rpm
